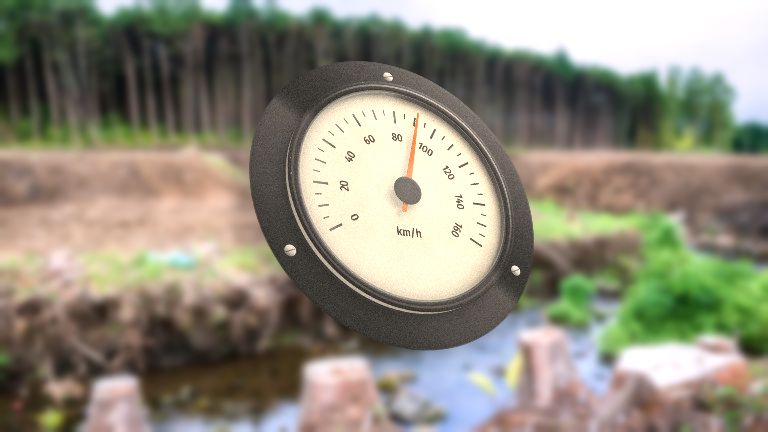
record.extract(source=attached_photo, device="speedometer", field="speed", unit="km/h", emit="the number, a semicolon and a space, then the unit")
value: 90; km/h
